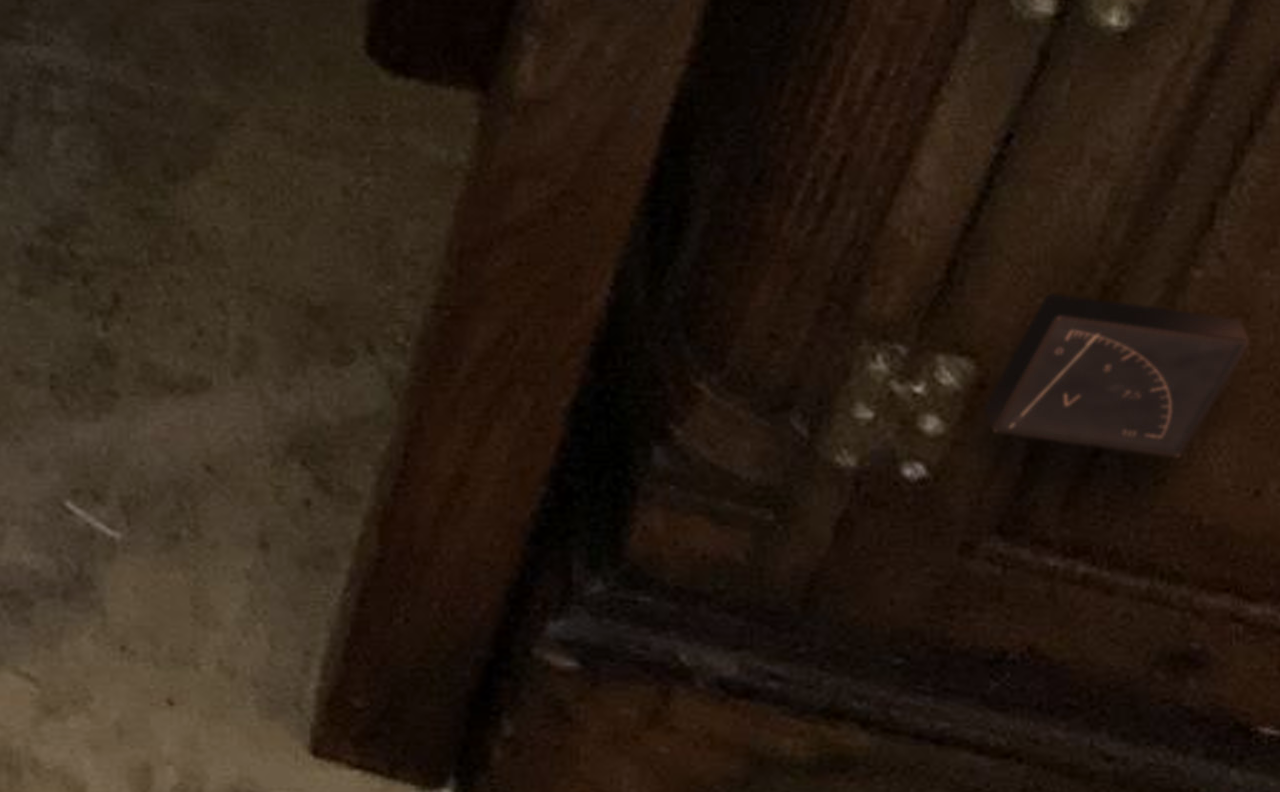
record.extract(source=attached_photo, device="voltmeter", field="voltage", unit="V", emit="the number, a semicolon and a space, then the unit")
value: 2.5; V
